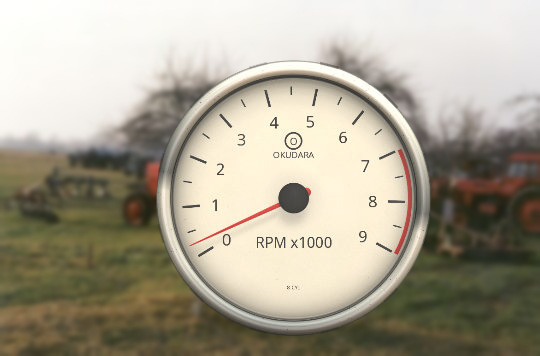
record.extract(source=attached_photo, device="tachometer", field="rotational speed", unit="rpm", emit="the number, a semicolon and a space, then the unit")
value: 250; rpm
